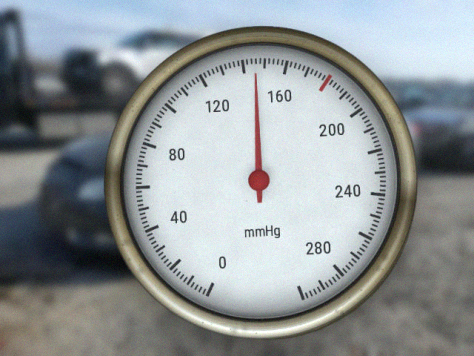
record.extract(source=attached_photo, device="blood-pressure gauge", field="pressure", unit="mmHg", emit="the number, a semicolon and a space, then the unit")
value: 146; mmHg
